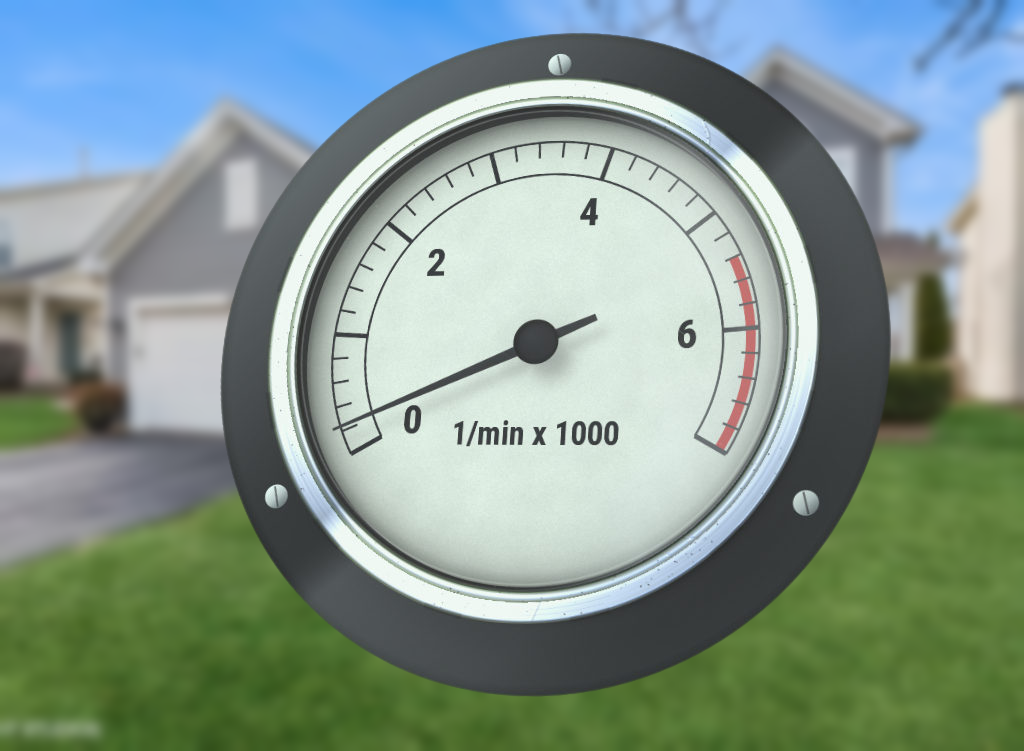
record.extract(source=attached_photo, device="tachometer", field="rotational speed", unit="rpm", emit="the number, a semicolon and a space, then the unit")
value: 200; rpm
